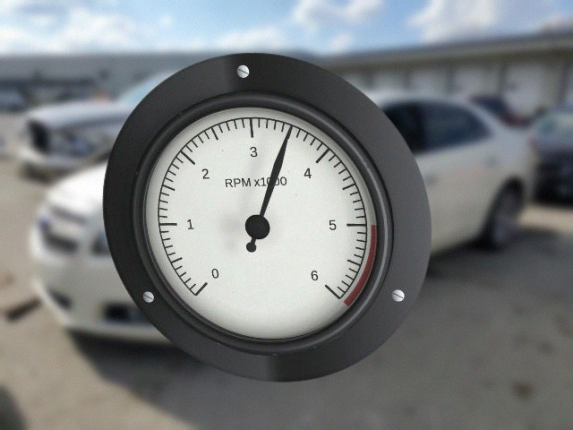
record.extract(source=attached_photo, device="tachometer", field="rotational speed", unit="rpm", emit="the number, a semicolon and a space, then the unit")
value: 3500; rpm
